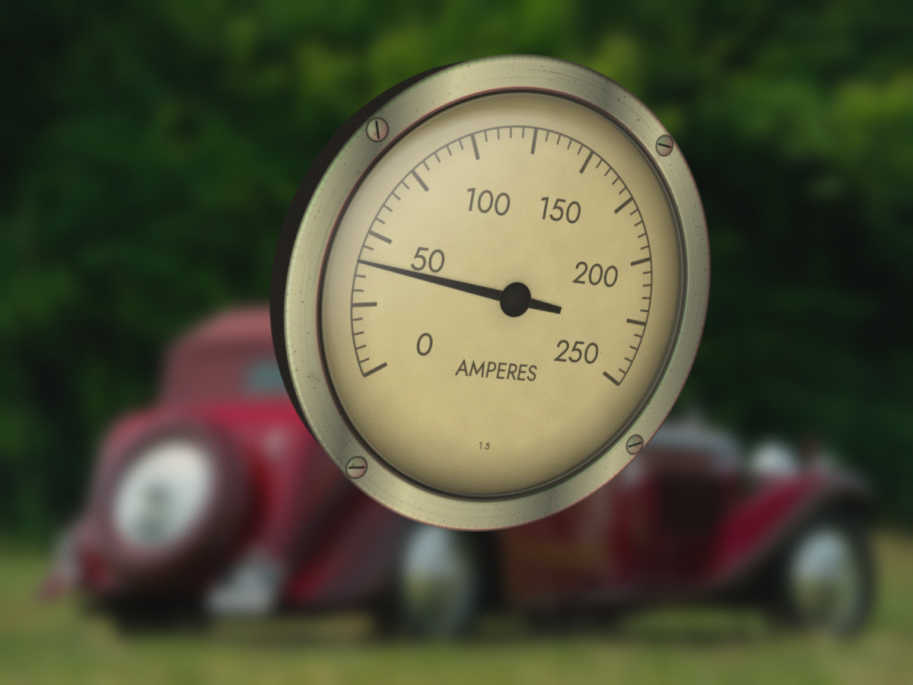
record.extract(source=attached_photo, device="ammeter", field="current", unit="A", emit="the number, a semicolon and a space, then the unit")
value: 40; A
